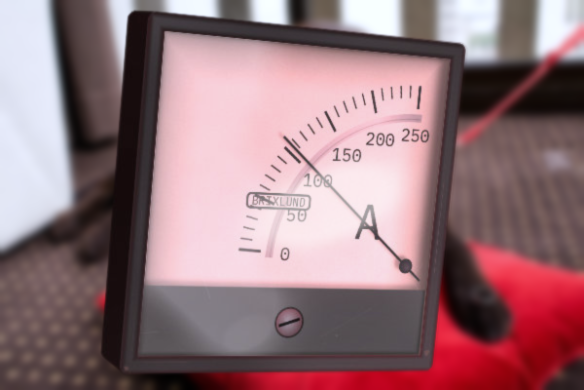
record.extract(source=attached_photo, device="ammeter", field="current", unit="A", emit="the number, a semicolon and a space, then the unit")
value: 105; A
